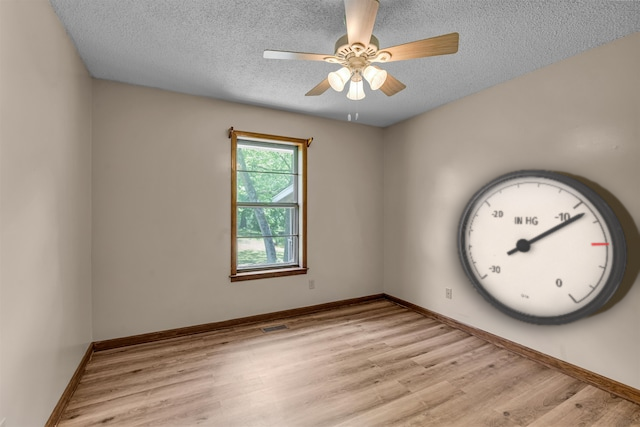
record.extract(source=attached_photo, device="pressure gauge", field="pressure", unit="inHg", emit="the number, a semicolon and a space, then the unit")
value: -9; inHg
